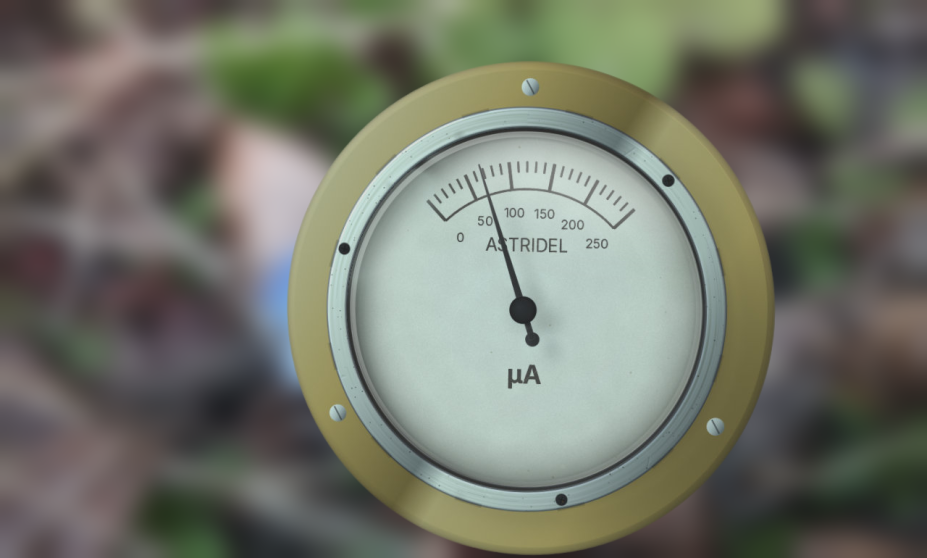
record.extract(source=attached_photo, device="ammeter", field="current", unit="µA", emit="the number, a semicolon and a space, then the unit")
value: 70; µA
